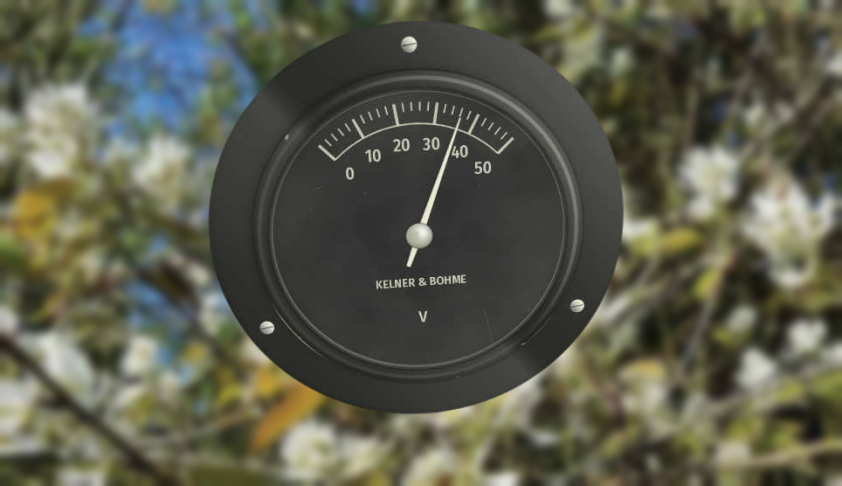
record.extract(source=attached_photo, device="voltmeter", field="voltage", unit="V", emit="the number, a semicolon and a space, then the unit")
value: 36; V
